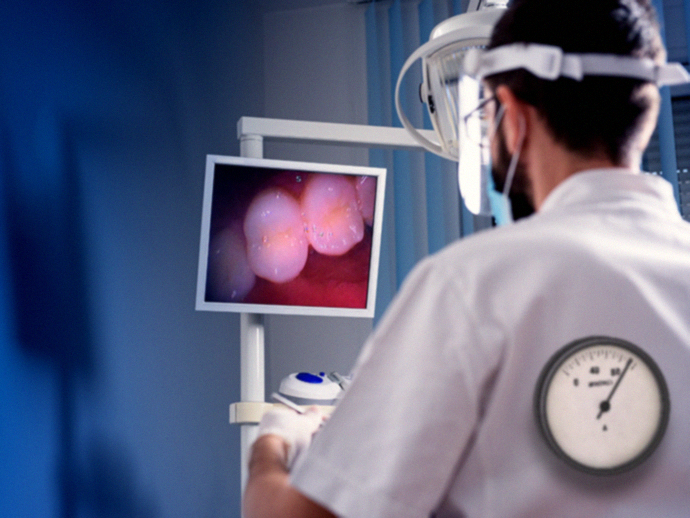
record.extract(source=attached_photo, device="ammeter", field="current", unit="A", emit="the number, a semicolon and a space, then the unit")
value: 90; A
